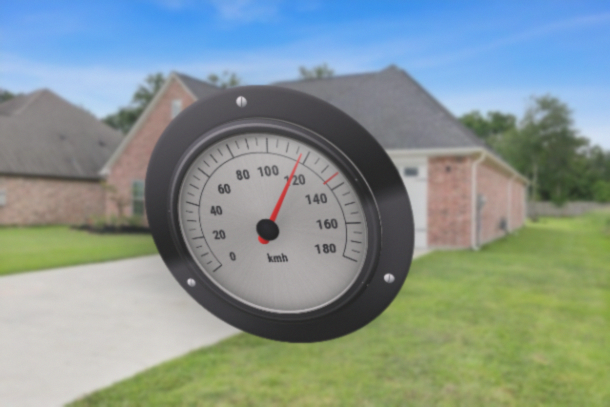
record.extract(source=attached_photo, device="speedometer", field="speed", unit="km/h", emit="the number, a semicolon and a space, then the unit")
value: 117.5; km/h
